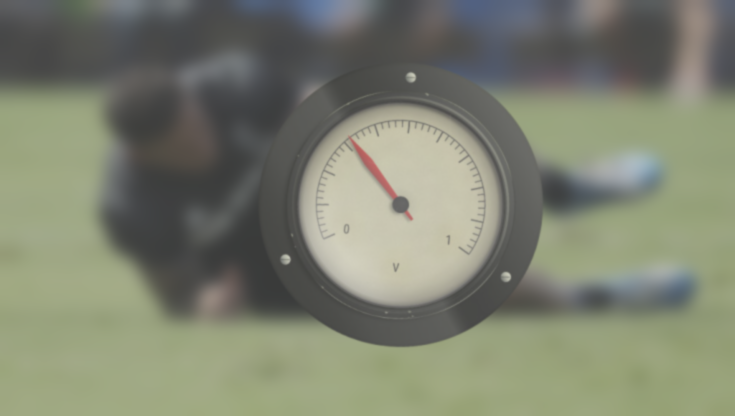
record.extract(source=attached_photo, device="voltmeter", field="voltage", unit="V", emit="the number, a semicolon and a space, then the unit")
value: 0.32; V
